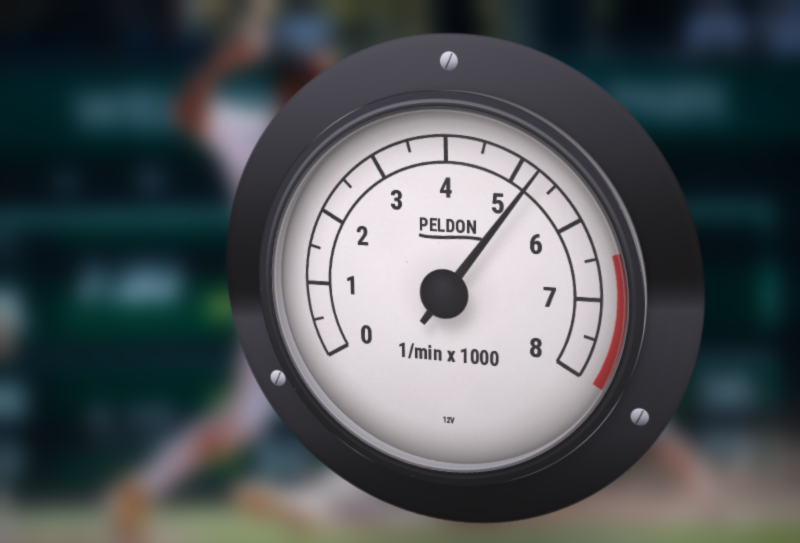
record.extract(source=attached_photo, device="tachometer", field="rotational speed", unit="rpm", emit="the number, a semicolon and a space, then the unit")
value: 5250; rpm
